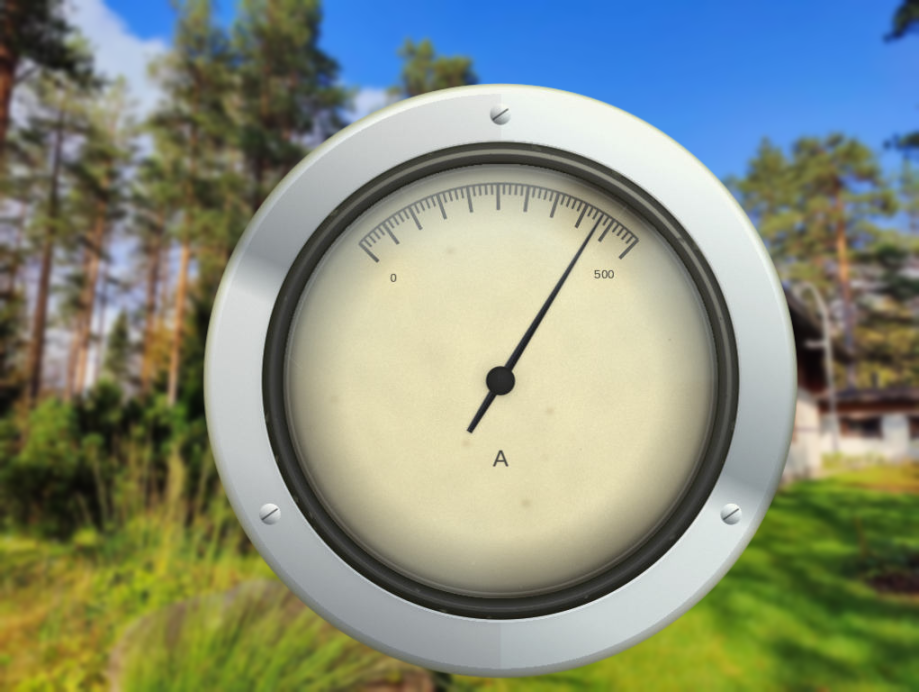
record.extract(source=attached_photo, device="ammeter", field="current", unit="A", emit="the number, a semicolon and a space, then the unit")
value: 430; A
